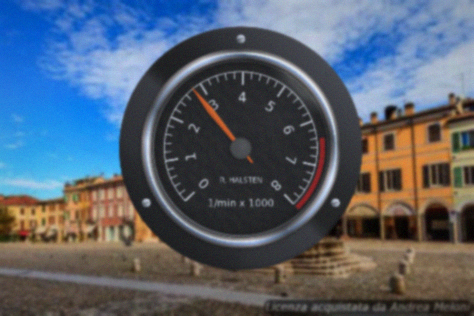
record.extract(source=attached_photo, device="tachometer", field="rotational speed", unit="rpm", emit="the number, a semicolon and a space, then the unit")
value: 2800; rpm
